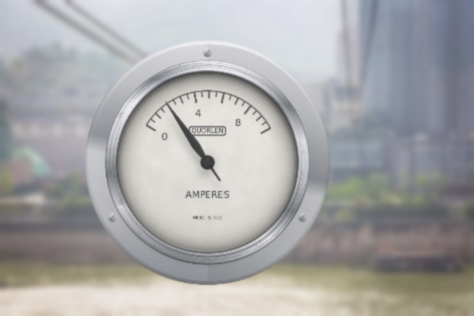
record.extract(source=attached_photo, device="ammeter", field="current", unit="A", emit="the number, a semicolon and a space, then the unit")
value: 2; A
